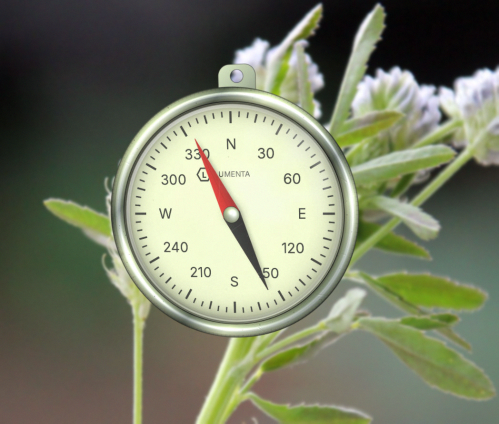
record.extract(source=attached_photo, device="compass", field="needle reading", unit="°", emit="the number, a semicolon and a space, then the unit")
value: 335; °
